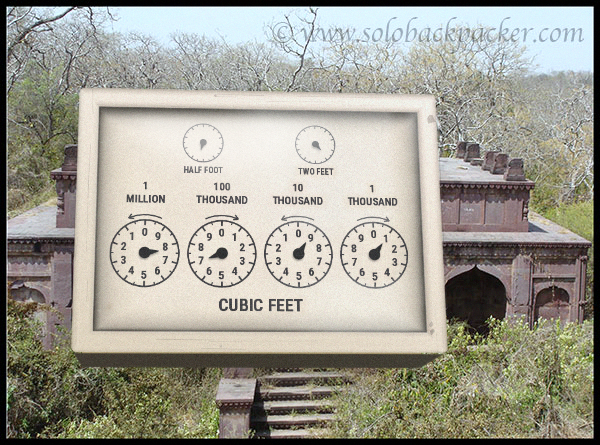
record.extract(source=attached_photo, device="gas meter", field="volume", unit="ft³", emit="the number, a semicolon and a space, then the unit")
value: 769100; ft³
